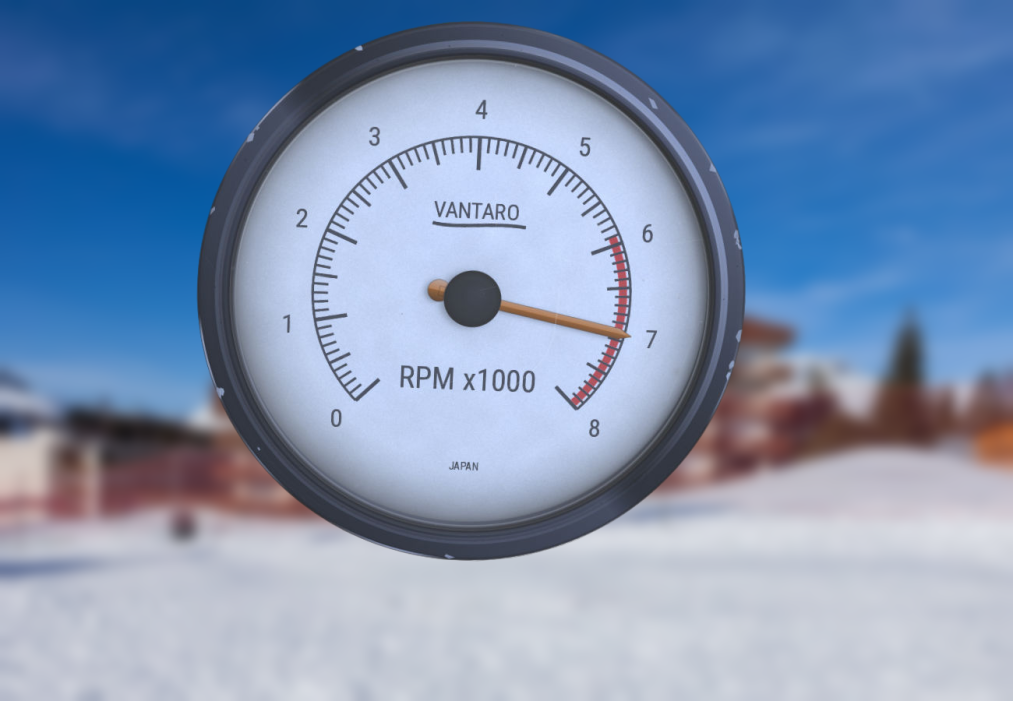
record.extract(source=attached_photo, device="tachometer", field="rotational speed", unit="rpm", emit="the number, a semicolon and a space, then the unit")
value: 7000; rpm
